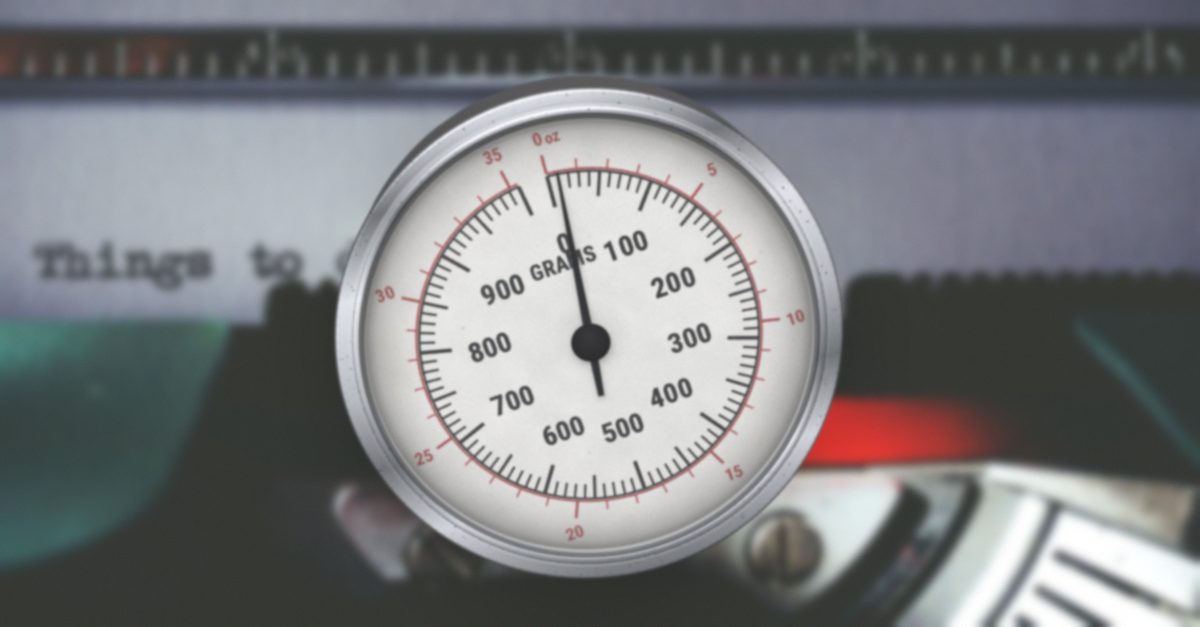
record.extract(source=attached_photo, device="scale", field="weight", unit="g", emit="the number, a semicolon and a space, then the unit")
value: 10; g
